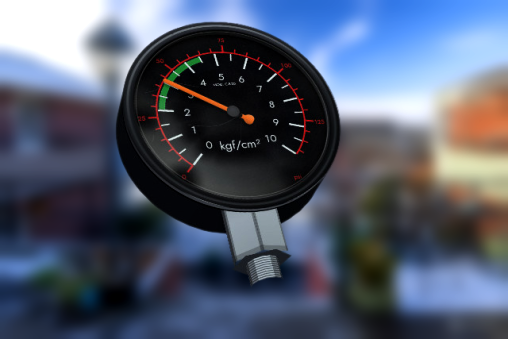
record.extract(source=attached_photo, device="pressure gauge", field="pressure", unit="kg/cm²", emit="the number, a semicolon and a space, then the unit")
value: 3; kg/cm²
